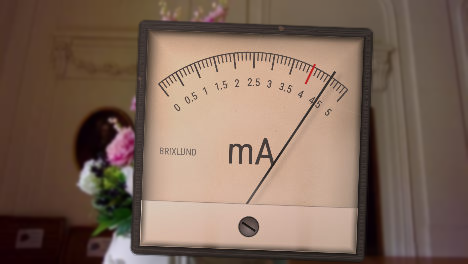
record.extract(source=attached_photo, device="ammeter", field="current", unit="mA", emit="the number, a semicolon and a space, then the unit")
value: 4.5; mA
